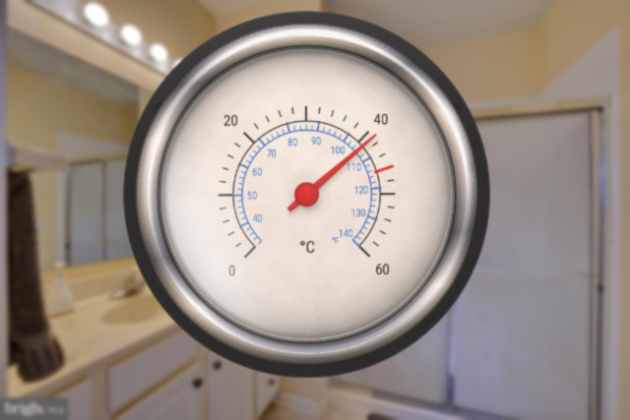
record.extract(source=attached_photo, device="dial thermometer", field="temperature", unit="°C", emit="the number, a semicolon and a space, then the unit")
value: 41; °C
